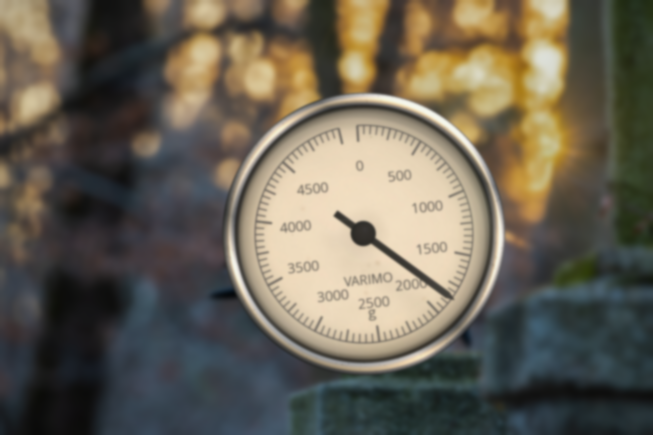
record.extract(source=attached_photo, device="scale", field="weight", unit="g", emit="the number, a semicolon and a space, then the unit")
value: 1850; g
